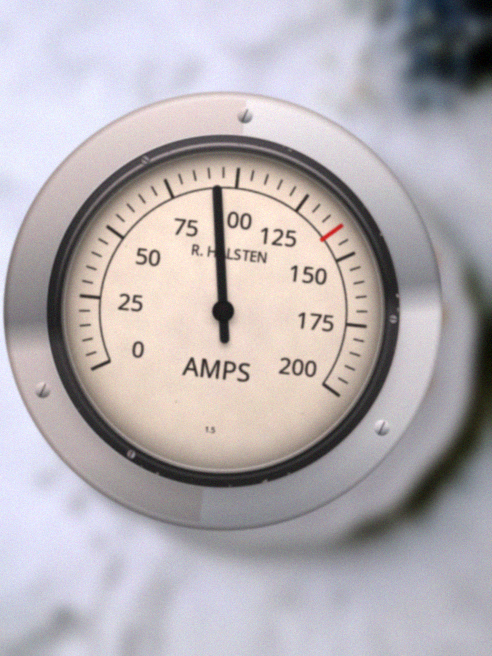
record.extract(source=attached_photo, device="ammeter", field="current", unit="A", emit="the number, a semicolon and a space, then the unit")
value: 92.5; A
